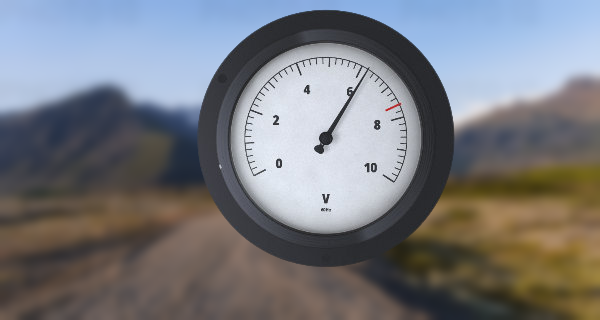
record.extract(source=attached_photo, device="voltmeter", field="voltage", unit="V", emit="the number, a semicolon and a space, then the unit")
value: 6.2; V
